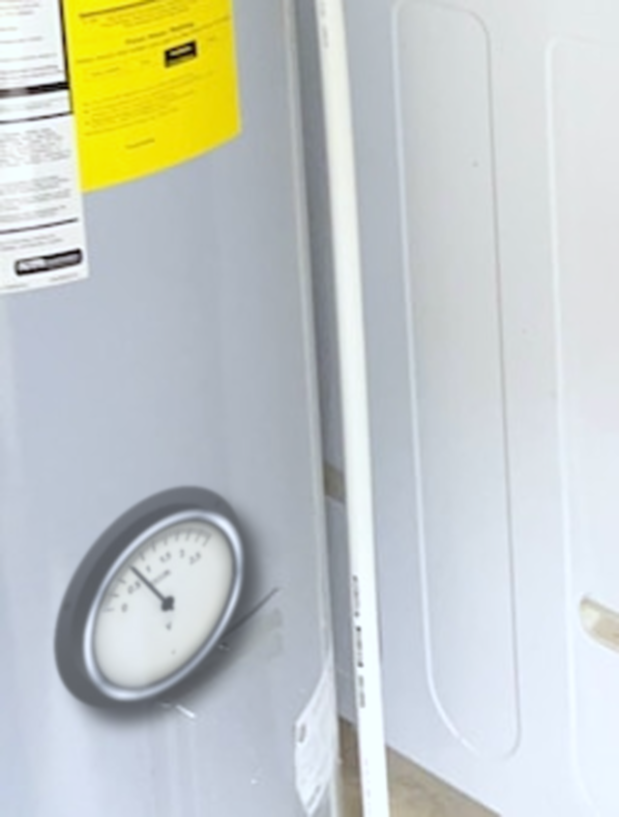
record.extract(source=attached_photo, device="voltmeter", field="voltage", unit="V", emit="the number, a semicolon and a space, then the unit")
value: 0.75; V
